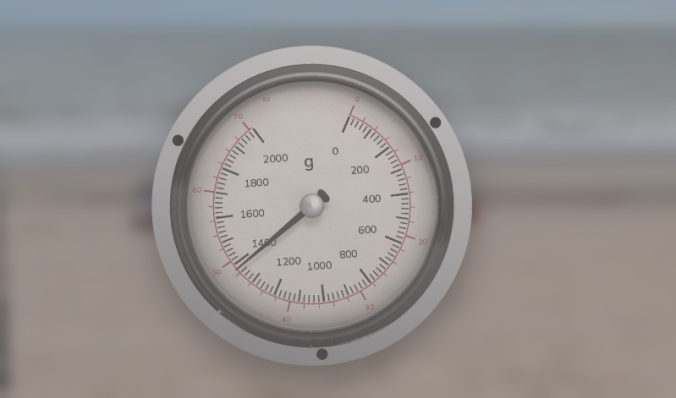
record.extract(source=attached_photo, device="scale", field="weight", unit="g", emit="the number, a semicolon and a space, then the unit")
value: 1380; g
